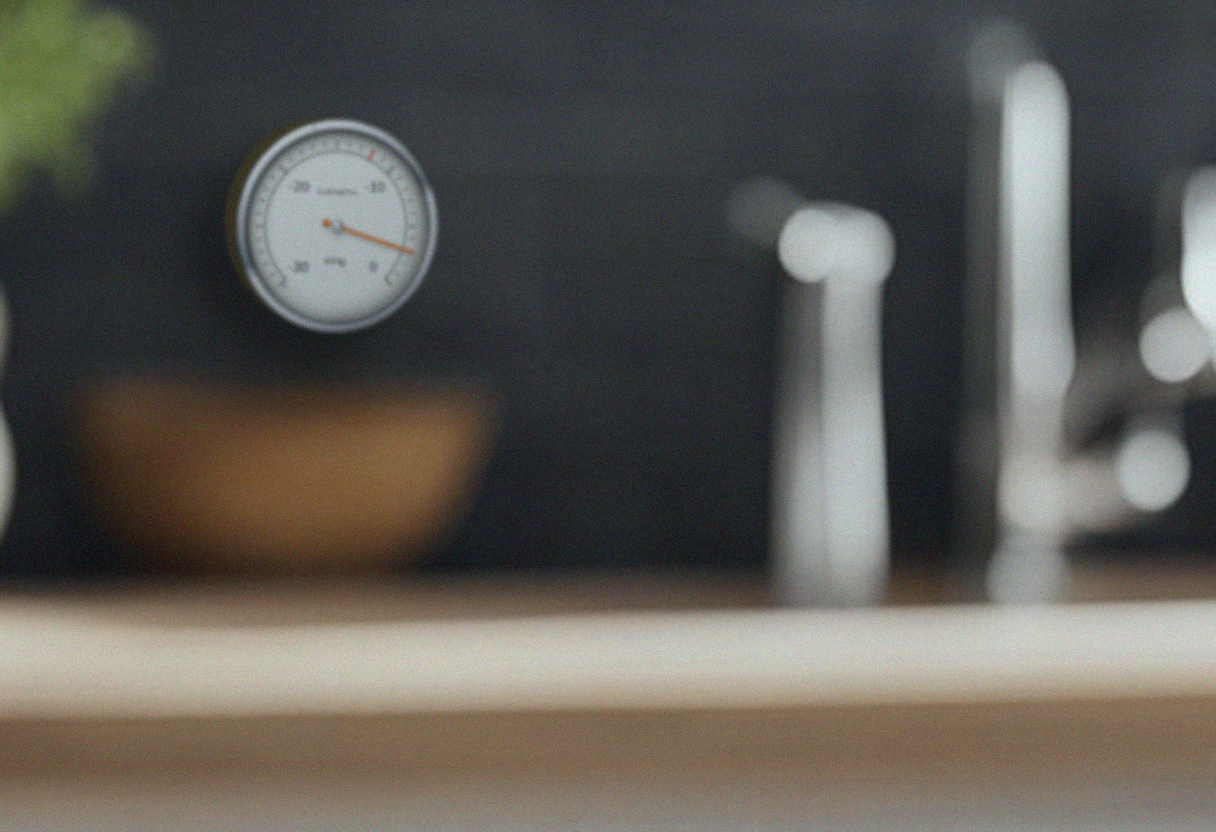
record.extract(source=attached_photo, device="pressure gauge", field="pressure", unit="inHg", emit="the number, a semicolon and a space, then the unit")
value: -3; inHg
